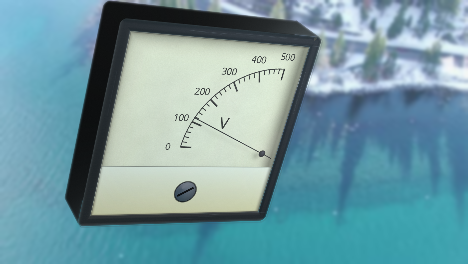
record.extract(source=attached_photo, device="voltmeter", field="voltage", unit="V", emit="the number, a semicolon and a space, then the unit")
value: 120; V
